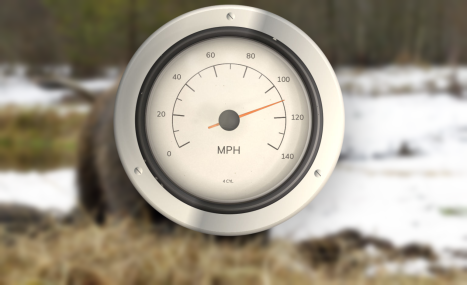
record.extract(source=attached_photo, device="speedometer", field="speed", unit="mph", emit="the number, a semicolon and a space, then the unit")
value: 110; mph
